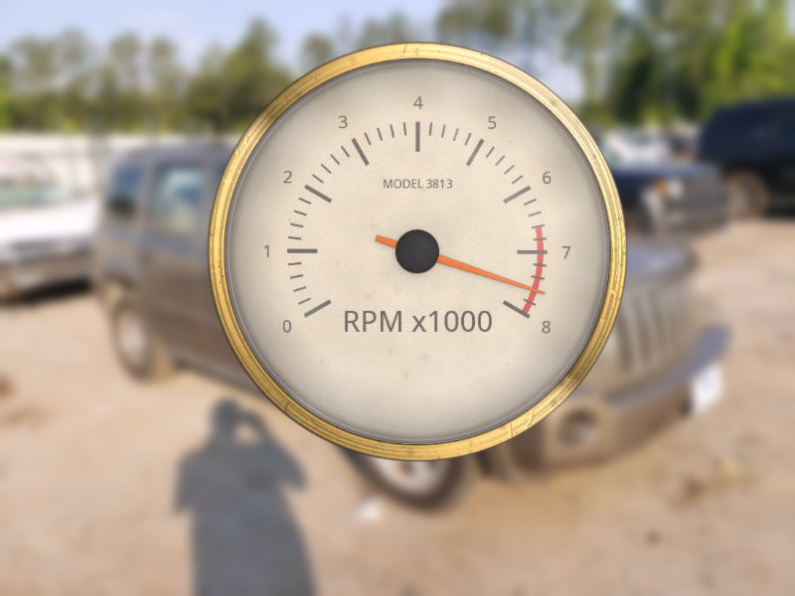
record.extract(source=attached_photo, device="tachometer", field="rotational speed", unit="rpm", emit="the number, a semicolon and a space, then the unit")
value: 7600; rpm
